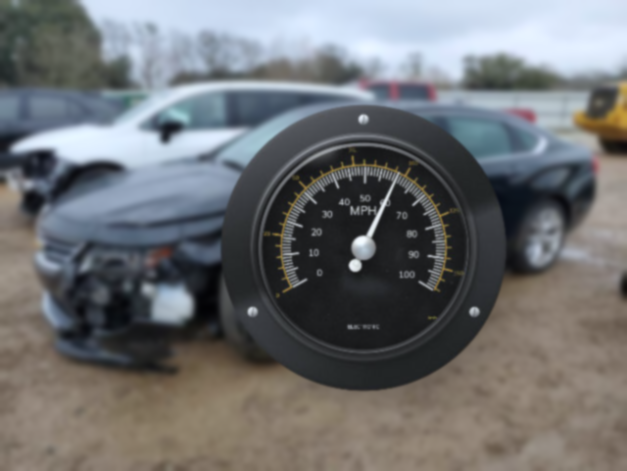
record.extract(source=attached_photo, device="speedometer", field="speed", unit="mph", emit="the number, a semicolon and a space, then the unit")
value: 60; mph
